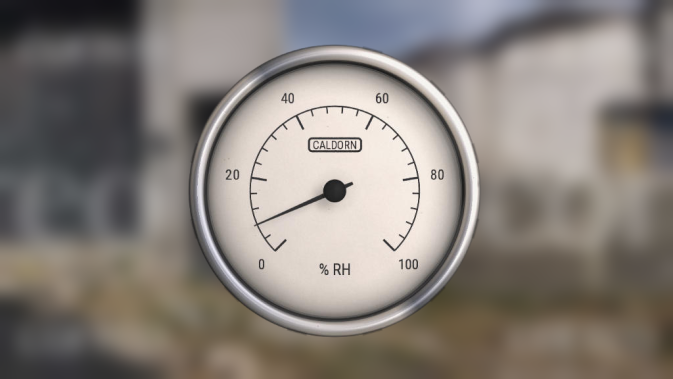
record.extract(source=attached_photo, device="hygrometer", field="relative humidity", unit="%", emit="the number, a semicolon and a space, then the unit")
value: 8; %
